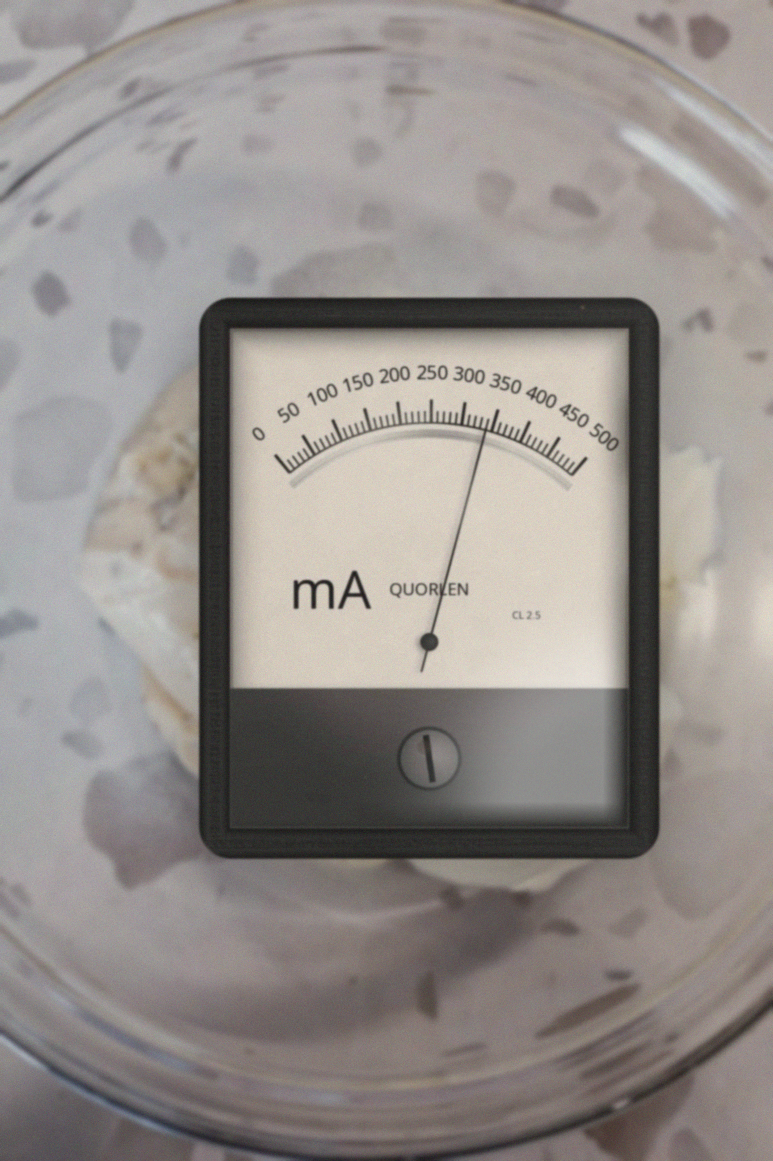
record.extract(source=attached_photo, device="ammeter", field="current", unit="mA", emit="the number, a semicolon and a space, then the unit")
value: 340; mA
